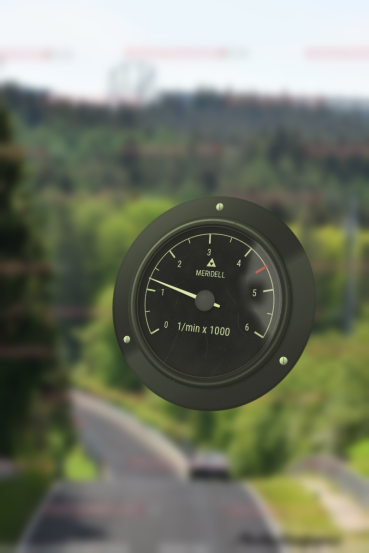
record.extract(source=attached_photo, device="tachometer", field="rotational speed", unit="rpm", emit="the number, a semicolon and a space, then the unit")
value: 1250; rpm
